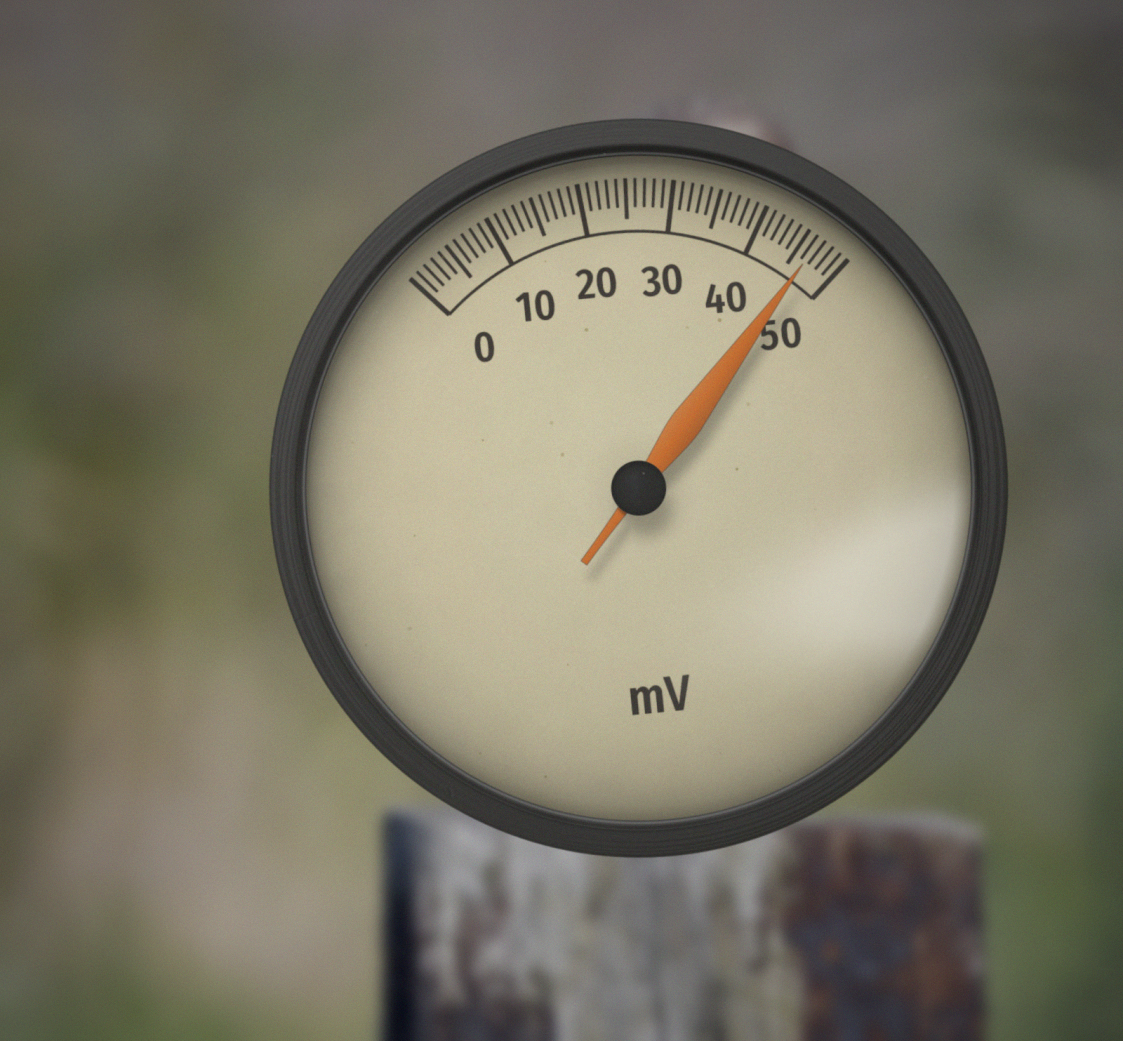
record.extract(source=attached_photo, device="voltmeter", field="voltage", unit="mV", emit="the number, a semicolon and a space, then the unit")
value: 46.5; mV
